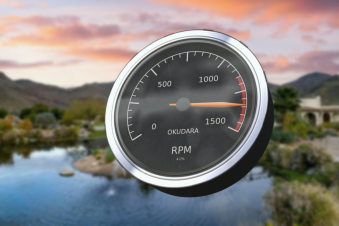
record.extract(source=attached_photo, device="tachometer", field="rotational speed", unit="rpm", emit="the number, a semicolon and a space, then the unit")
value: 1350; rpm
